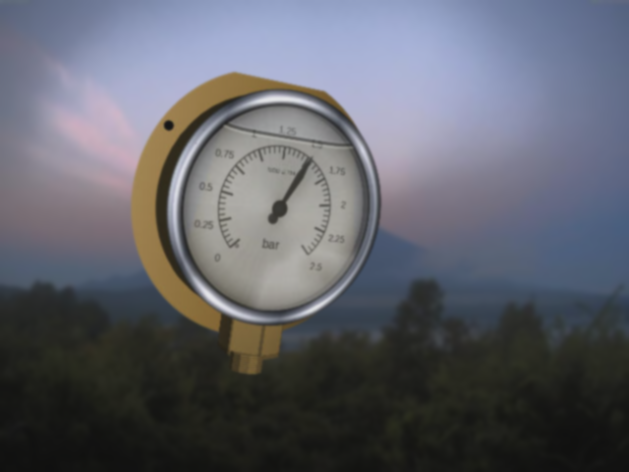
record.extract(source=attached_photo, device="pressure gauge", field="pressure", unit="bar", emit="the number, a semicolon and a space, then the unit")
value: 1.5; bar
